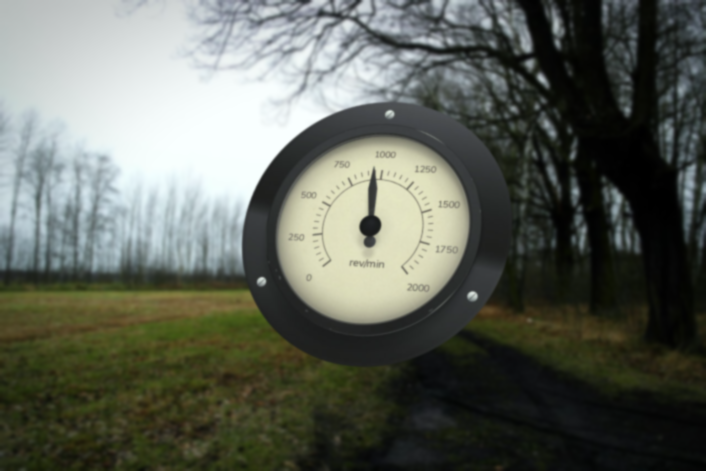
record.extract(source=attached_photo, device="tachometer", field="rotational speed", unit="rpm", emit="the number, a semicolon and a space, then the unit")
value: 950; rpm
